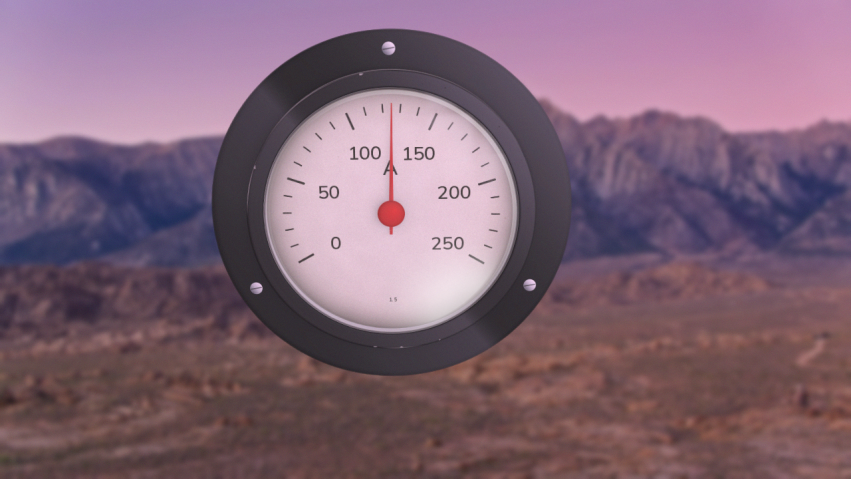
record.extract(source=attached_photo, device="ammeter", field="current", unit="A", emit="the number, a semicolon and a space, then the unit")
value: 125; A
